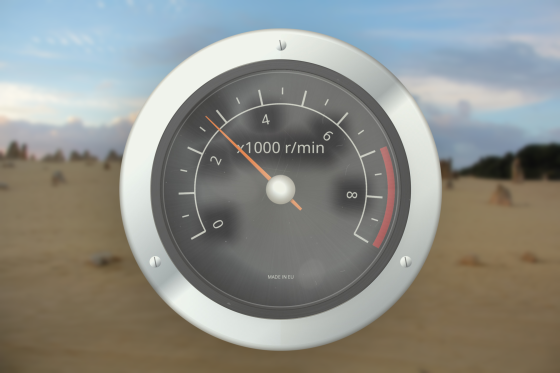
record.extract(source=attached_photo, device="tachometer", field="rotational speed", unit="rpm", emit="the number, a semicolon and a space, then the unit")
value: 2750; rpm
